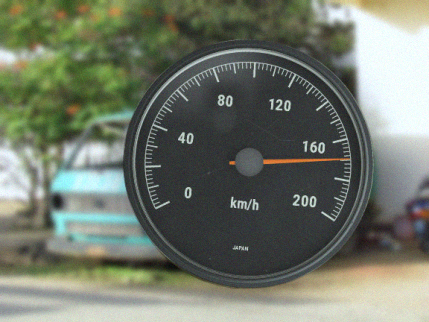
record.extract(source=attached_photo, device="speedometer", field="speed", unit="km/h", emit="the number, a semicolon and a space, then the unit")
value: 170; km/h
